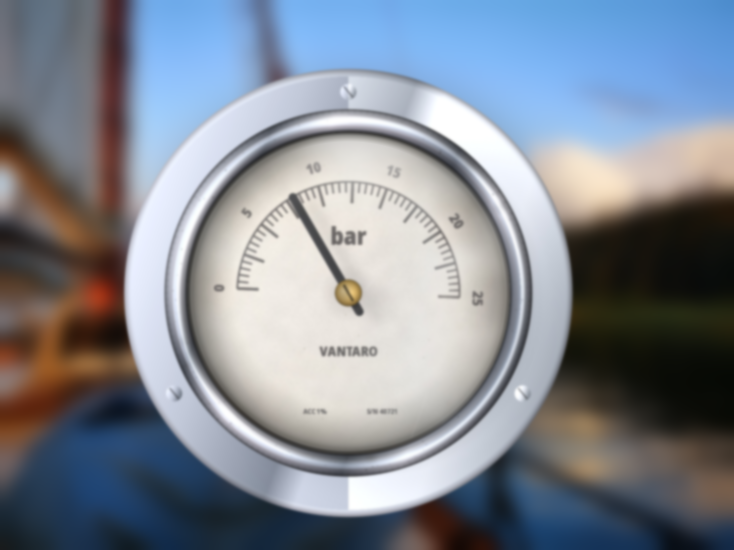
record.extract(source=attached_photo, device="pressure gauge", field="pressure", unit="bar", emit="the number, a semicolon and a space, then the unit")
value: 8; bar
